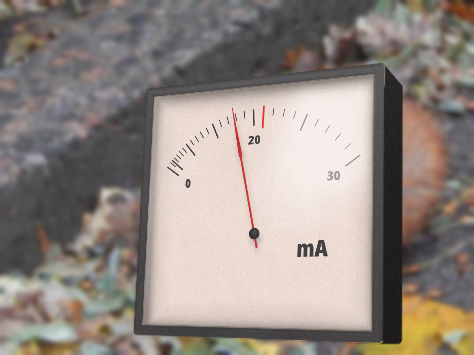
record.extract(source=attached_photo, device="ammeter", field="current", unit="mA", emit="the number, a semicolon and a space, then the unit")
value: 18; mA
